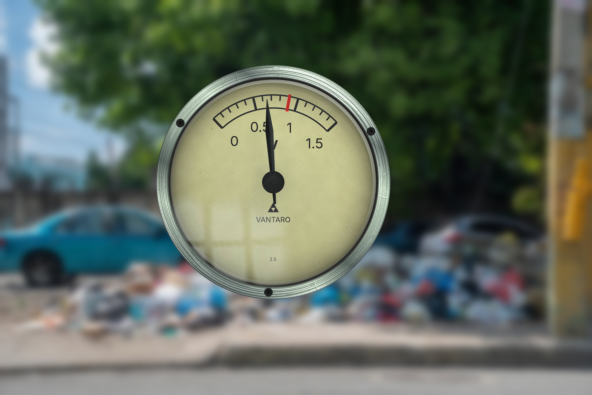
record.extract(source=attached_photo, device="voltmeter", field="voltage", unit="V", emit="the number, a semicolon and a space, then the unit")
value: 0.65; V
